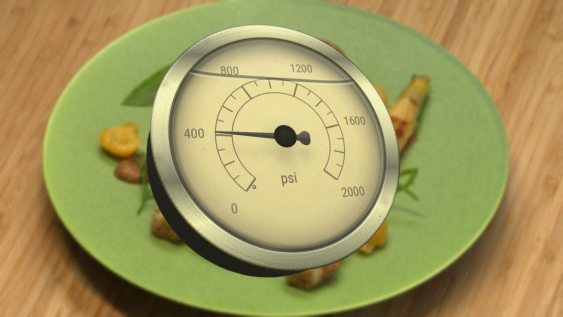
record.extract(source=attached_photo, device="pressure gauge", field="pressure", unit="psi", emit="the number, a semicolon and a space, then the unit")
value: 400; psi
